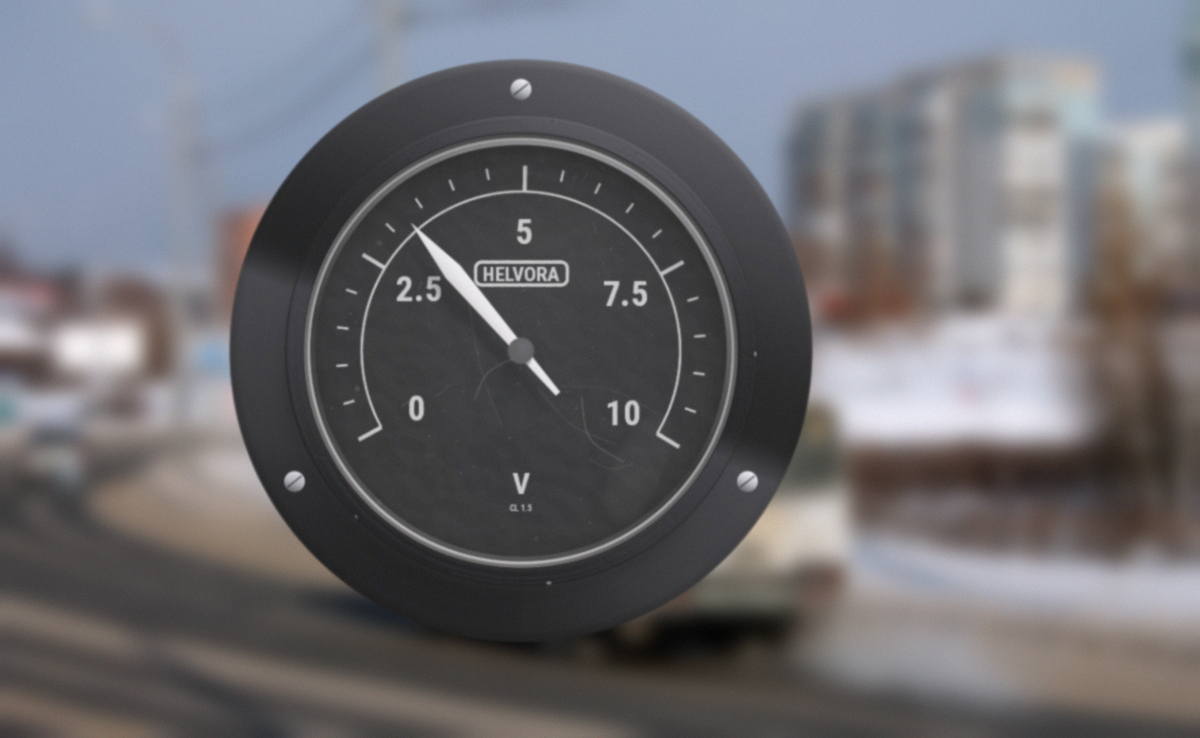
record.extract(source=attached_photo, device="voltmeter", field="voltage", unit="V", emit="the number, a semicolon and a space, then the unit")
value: 3.25; V
